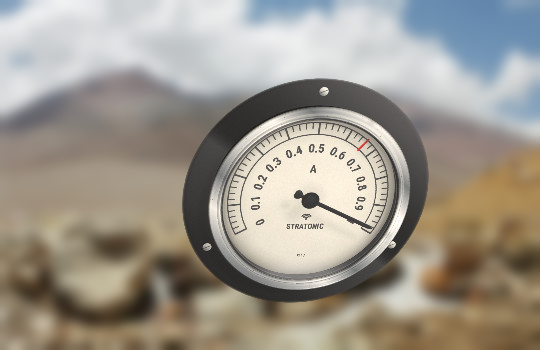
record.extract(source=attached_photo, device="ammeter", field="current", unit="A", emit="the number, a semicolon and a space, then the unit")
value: 0.98; A
